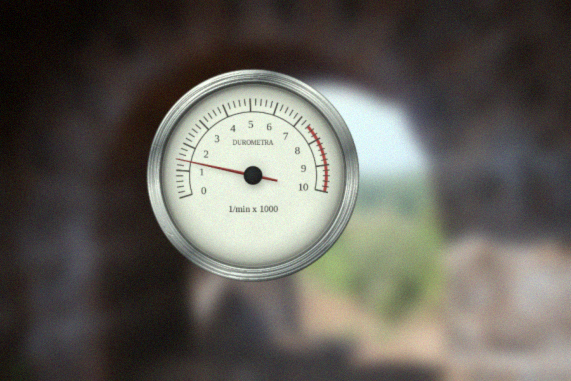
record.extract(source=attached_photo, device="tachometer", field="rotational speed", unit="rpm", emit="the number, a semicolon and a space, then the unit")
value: 1400; rpm
